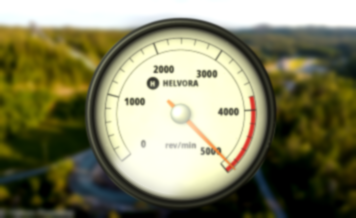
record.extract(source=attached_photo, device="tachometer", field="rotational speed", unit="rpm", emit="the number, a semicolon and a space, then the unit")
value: 4900; rpm
